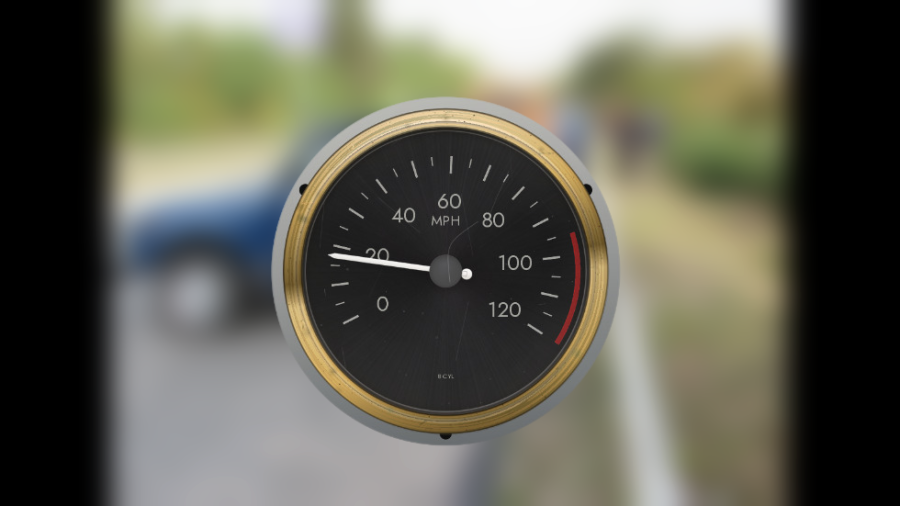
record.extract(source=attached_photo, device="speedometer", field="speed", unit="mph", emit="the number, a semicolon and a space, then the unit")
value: 17.5; mph
